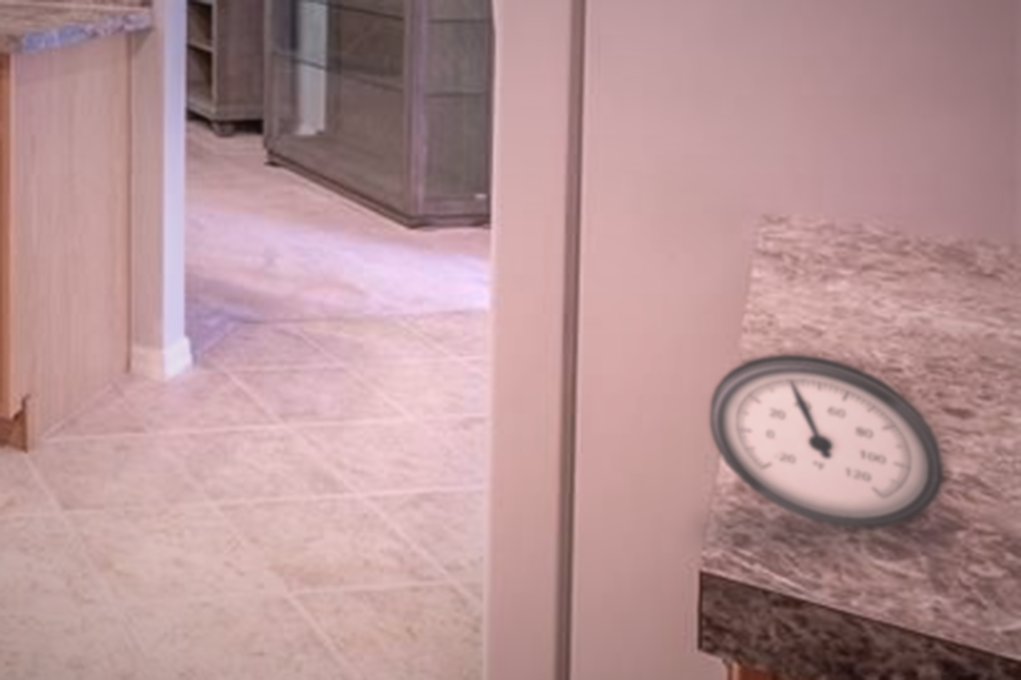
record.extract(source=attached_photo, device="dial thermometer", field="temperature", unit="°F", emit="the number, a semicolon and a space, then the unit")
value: 40; °F
